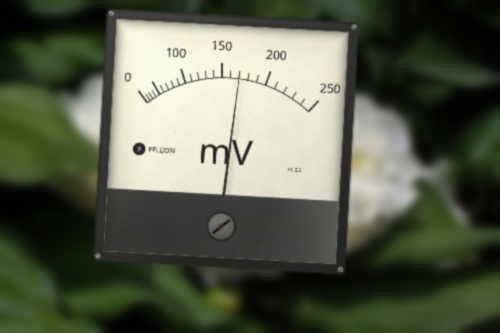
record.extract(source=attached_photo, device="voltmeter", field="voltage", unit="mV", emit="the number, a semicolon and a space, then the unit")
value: 170; mV
